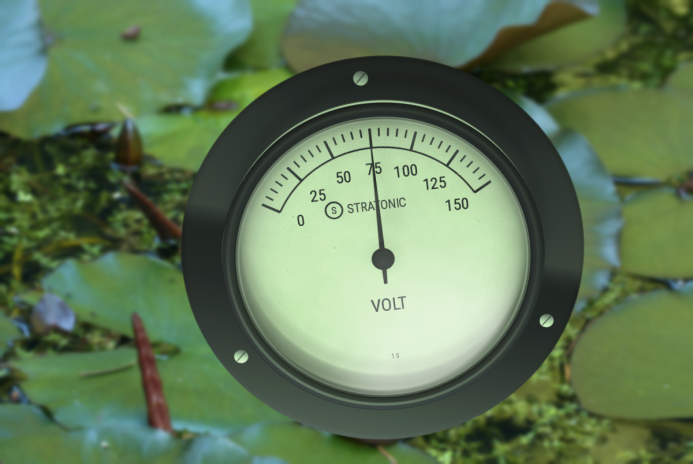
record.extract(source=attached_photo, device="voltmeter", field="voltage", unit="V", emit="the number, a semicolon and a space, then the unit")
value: 75; V
